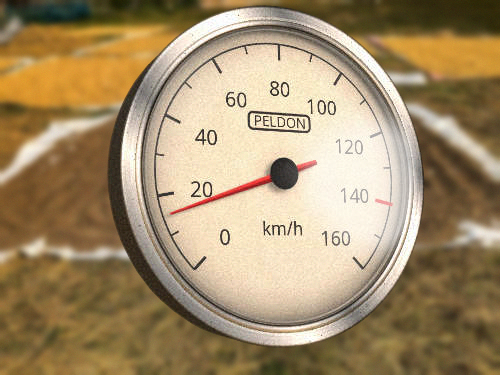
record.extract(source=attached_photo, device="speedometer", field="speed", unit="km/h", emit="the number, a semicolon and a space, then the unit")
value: 15; km/h
